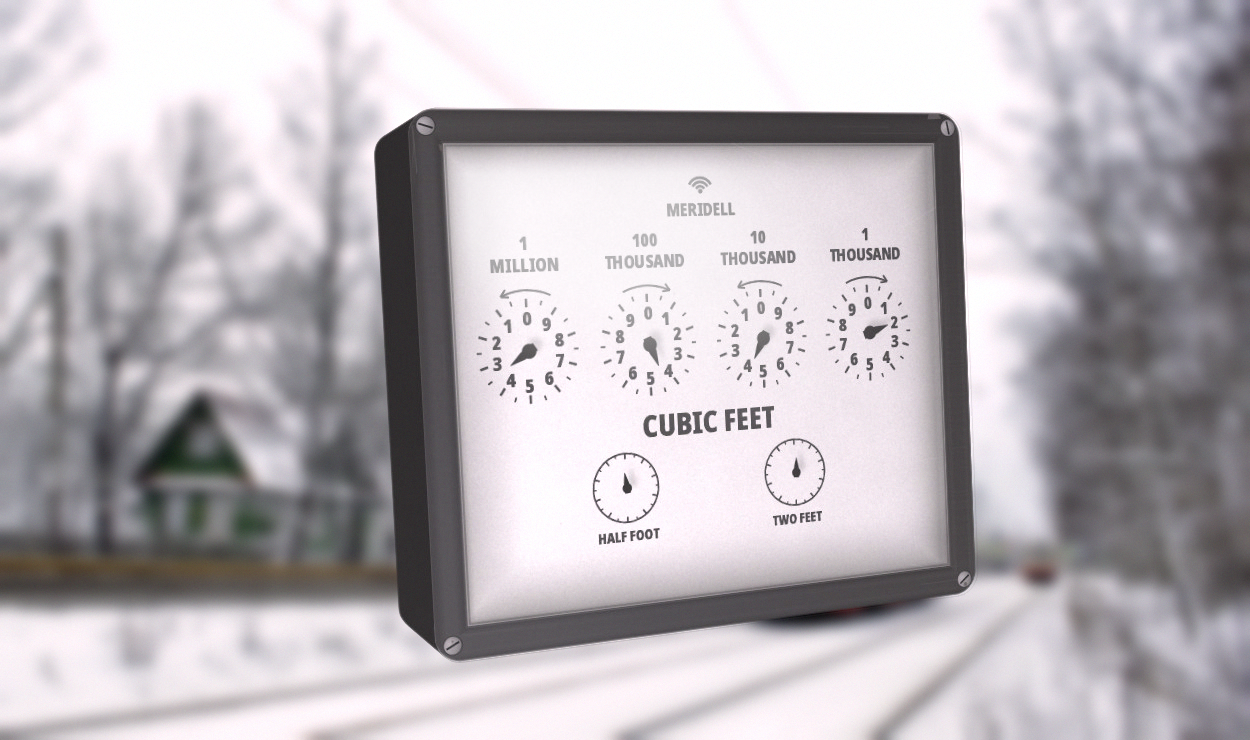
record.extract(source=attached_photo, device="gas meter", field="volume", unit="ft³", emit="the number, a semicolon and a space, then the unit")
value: 344200; ft³
